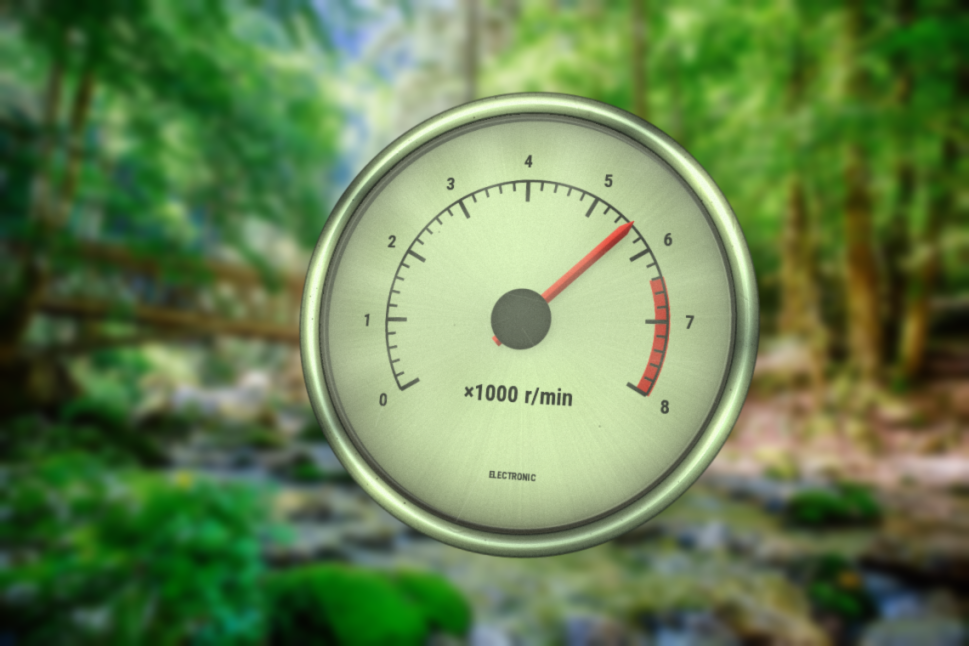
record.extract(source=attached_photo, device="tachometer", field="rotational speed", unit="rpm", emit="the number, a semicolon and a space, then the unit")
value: 5600; rpm
